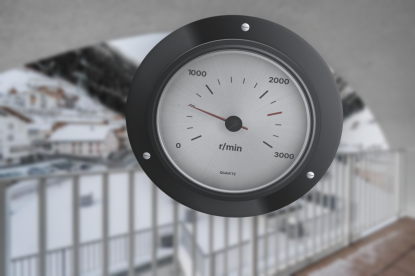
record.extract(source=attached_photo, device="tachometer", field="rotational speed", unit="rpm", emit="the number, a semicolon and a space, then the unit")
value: 600; rpm
